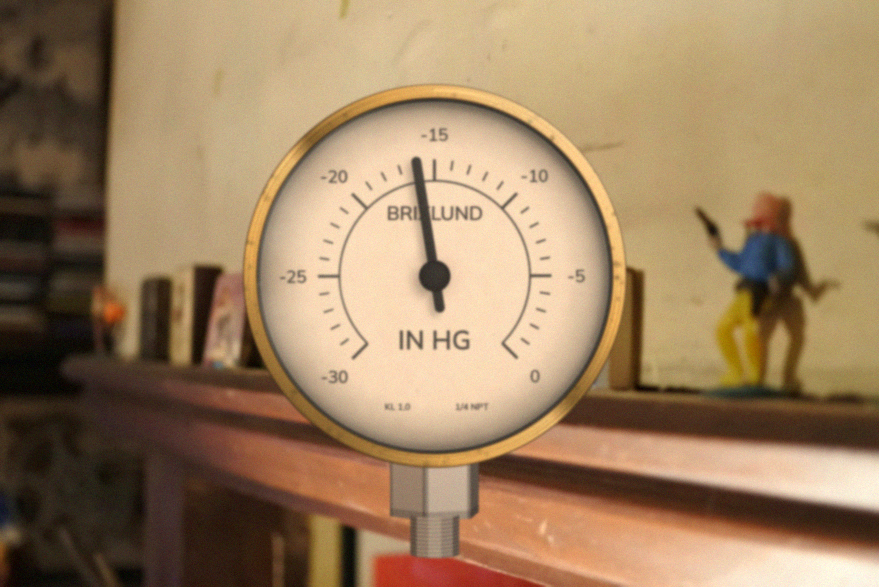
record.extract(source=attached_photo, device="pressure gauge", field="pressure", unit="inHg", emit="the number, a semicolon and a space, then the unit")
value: -16; inHg
